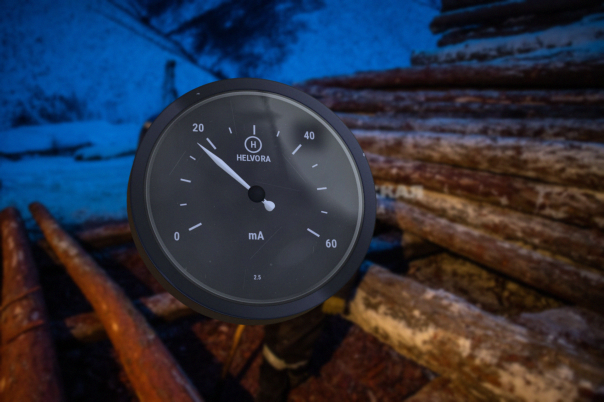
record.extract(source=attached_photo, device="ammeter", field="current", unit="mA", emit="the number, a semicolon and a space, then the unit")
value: 17.5; mA
